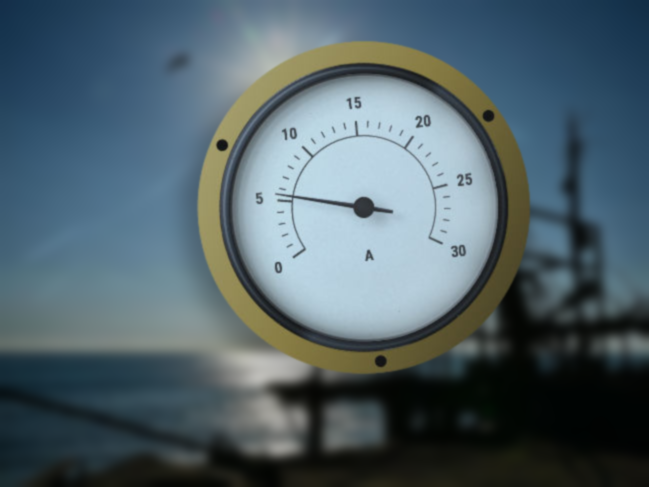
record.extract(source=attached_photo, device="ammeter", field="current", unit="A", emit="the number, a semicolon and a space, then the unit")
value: 5.5; A
